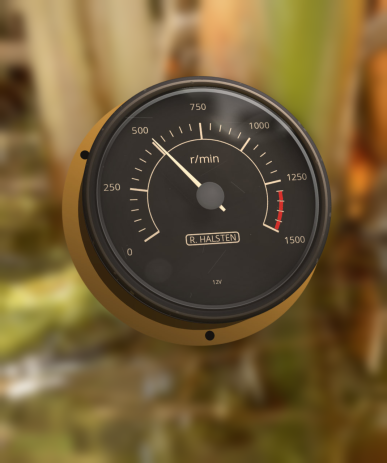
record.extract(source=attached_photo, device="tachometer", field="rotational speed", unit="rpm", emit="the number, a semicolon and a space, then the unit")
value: 500; rpm
